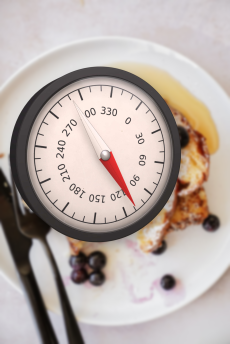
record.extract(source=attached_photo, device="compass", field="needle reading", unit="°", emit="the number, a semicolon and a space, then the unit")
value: 110; °
